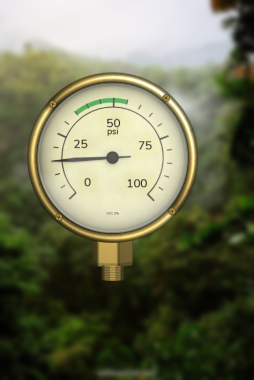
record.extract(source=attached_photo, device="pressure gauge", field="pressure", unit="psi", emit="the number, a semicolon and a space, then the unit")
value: 15; psi
